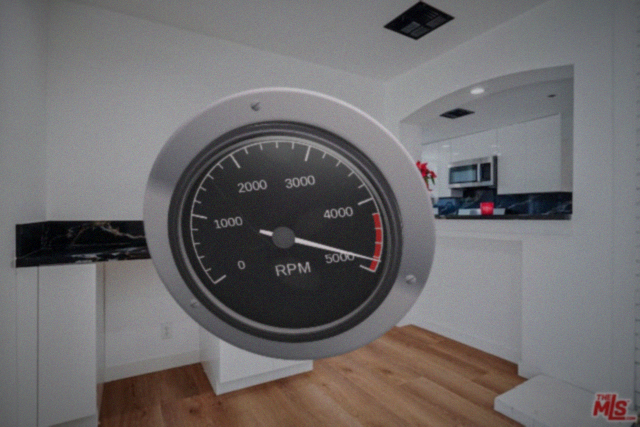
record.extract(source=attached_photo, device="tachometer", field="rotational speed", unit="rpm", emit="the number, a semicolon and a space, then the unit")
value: 4800; rpm
